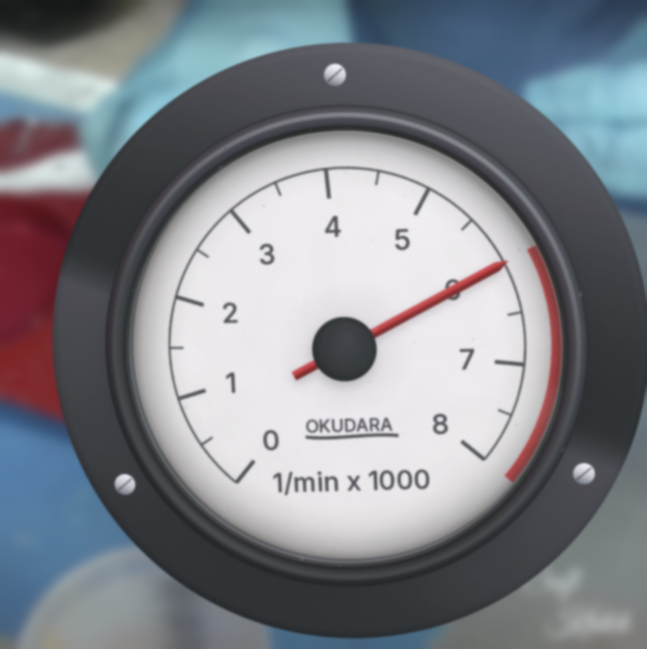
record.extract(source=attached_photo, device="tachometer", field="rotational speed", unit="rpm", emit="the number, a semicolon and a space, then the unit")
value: 6000; rpm
